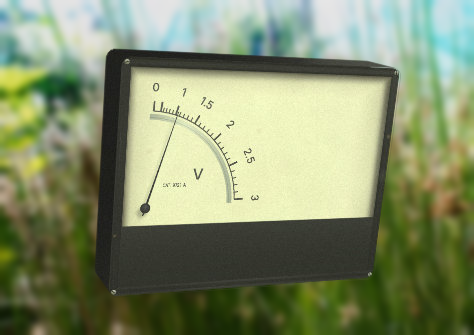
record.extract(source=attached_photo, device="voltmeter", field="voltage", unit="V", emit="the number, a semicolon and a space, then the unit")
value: 1; V
